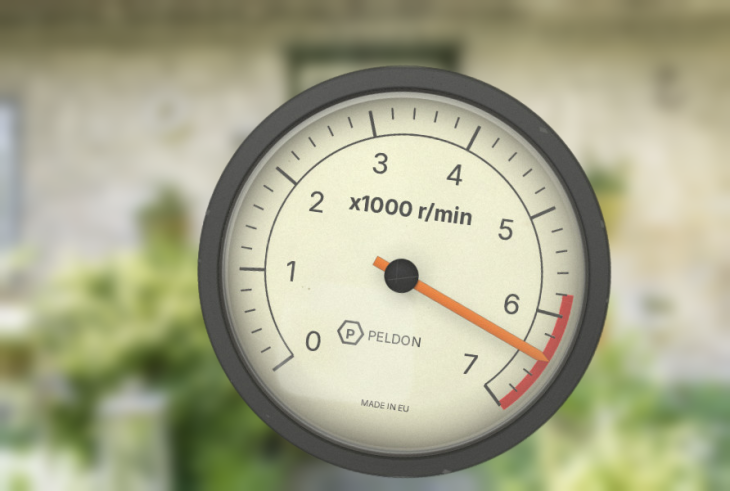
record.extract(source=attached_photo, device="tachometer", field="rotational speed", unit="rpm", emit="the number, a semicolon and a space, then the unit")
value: 6400; rpm
